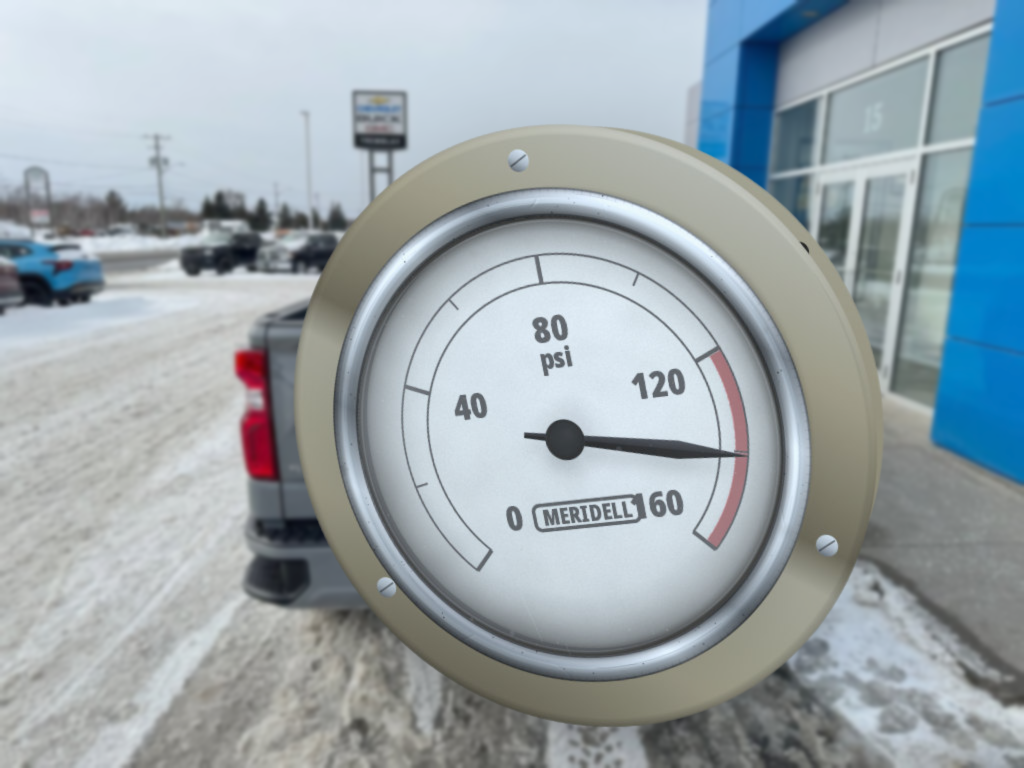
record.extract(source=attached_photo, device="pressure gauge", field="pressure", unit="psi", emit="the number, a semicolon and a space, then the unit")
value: 140; psi
